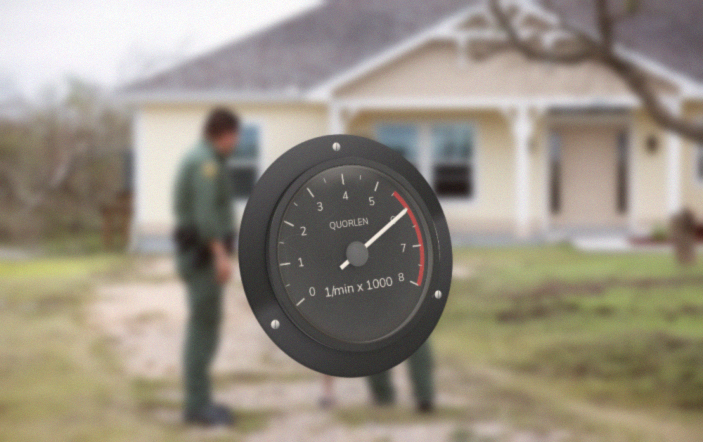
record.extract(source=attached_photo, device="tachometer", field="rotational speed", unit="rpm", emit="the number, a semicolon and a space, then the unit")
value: 6000; rpm
